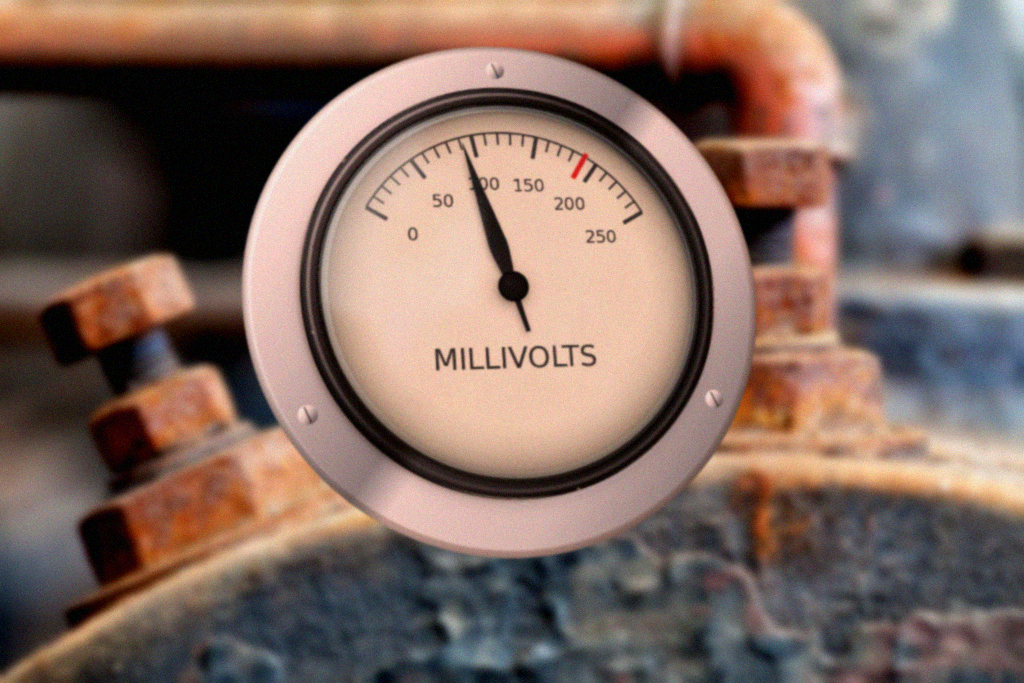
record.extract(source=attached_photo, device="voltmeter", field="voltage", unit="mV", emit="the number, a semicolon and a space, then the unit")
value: 90; mV
